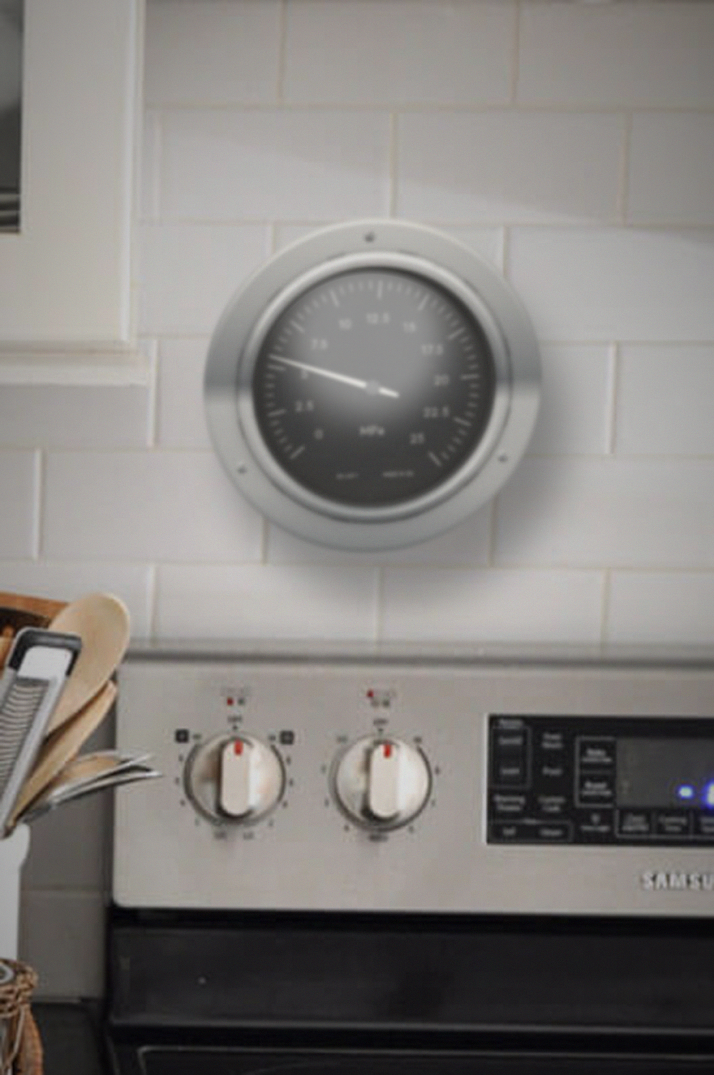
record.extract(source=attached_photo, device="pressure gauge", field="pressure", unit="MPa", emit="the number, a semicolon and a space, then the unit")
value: 5.5; MPa
